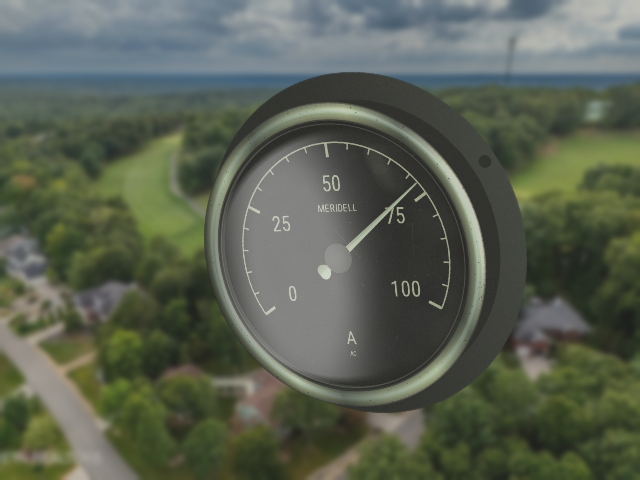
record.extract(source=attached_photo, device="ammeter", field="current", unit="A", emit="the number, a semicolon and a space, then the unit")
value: 72.5; A
